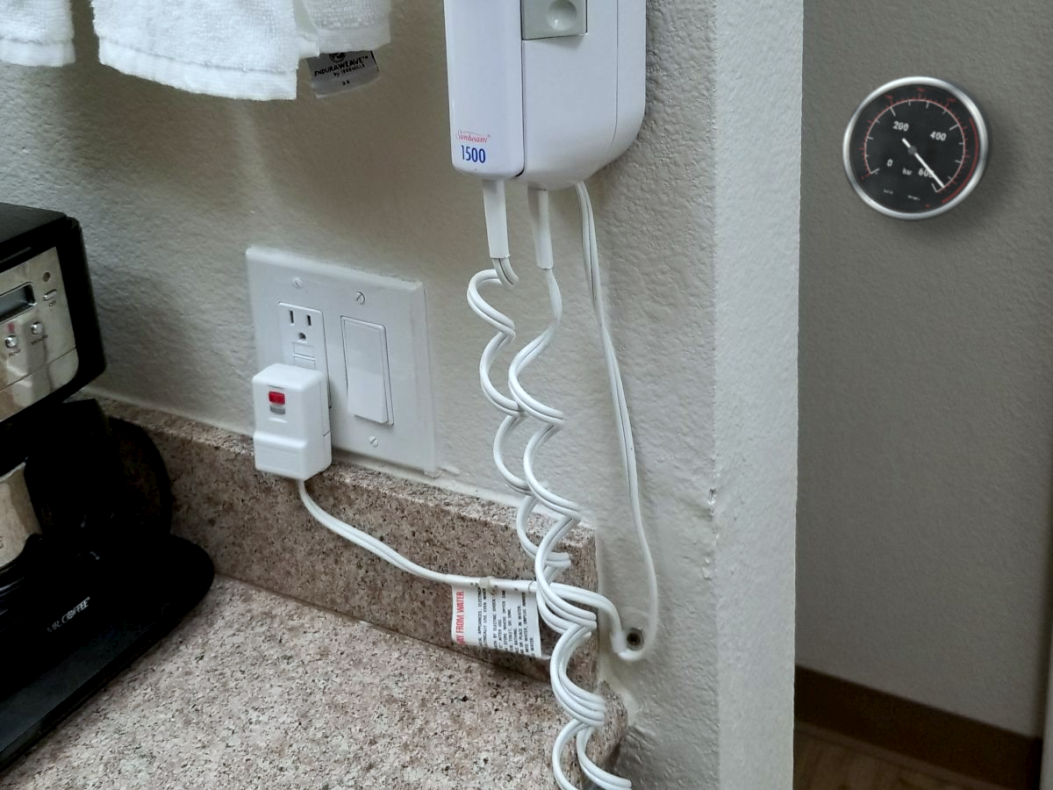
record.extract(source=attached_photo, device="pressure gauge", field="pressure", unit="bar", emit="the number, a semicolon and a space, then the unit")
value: 575; bar
